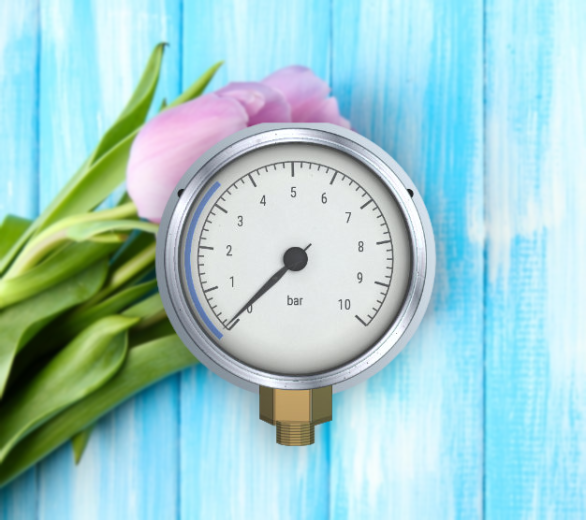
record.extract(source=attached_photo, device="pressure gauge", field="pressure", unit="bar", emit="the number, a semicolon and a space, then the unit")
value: 0.1; bar
